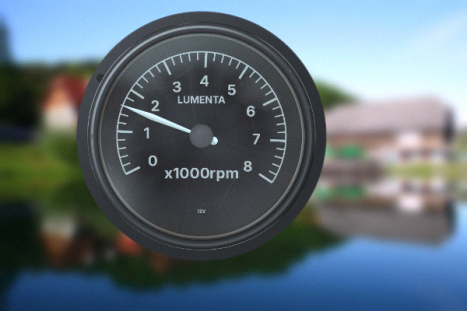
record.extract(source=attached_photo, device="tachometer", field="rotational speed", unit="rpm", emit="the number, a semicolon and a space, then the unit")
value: 1600; rpm
